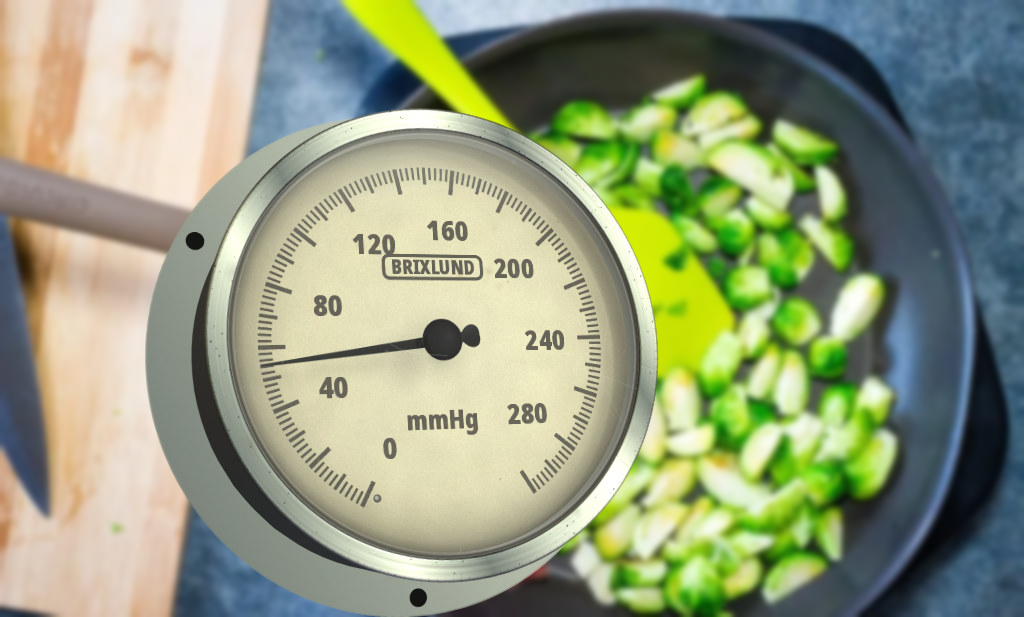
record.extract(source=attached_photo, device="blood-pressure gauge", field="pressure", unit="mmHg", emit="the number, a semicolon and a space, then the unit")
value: 54; mmHg
